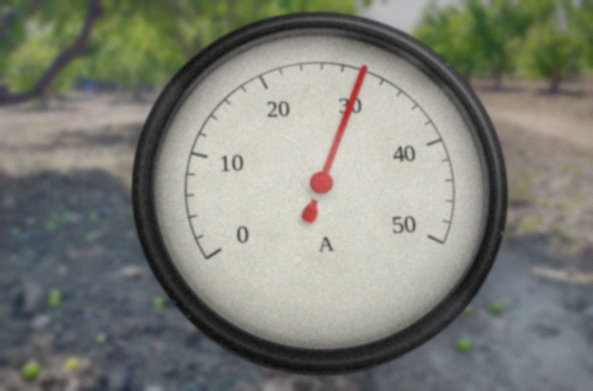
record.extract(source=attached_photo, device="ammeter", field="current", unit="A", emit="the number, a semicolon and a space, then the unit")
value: 30; A
